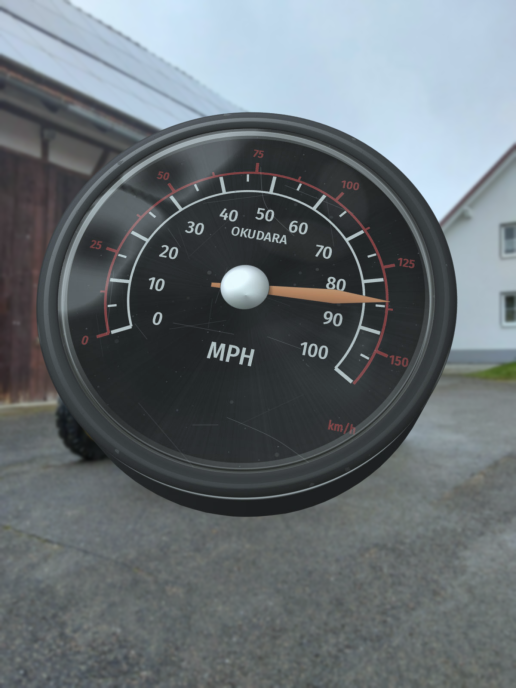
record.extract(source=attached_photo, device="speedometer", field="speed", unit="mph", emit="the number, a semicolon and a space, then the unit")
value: 85; mph
